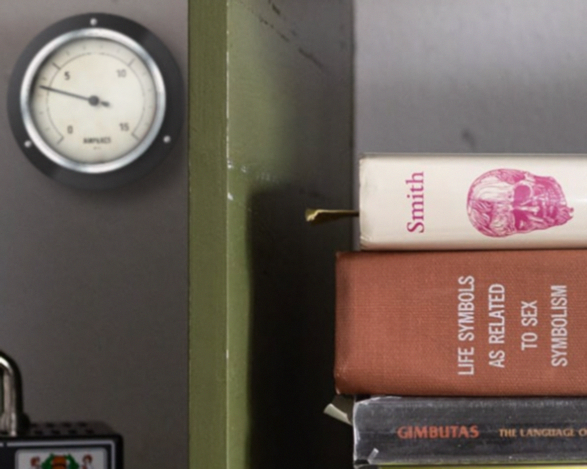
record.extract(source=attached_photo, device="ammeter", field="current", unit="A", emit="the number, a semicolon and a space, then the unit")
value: 3.5; A
